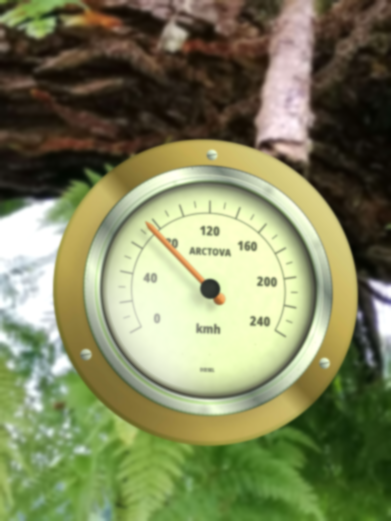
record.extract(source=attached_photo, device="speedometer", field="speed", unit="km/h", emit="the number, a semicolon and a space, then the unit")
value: 75; km/h
